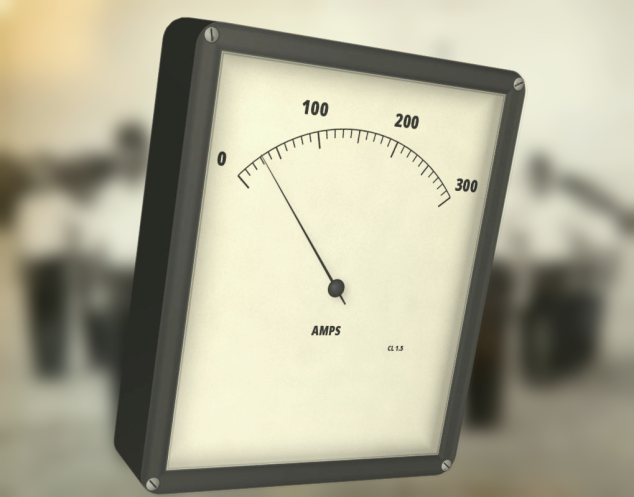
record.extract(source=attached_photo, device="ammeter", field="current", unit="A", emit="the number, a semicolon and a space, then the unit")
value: 30; A
